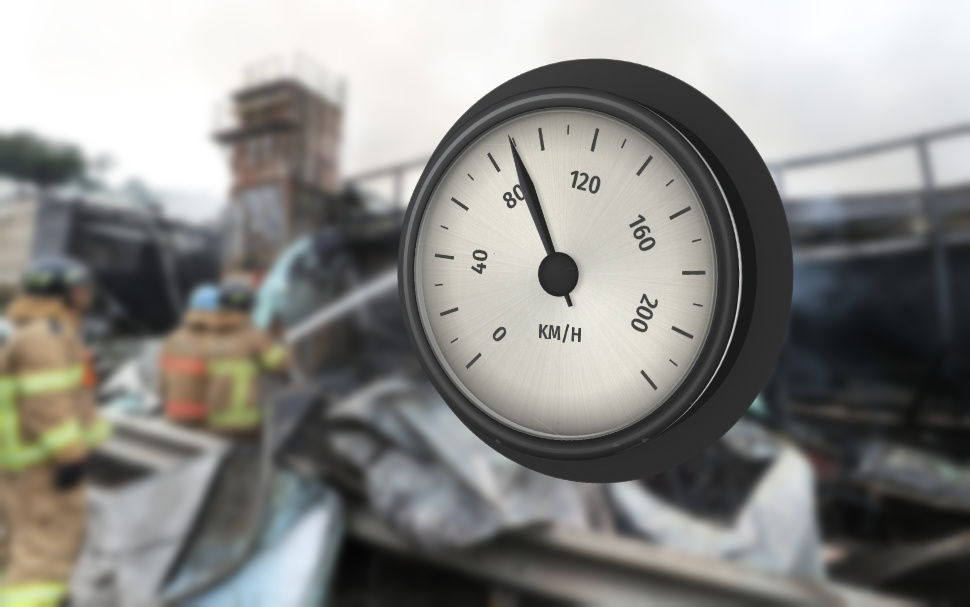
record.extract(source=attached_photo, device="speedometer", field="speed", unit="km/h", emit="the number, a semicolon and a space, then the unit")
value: 90; km/h
